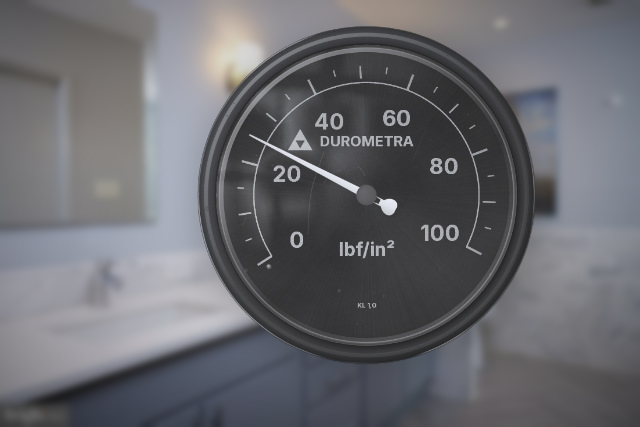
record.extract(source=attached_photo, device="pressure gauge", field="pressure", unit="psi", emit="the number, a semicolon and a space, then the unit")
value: 25; psi
